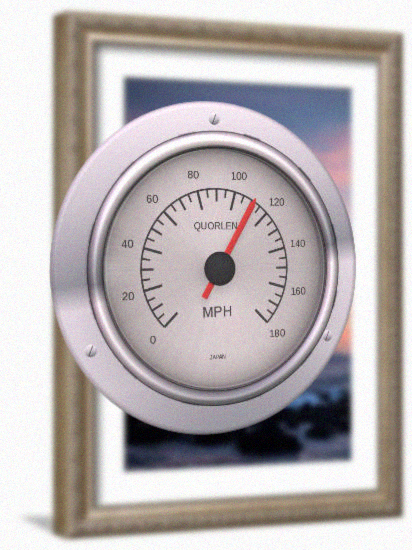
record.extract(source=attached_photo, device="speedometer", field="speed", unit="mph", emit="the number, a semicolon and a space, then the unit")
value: 110; mph
